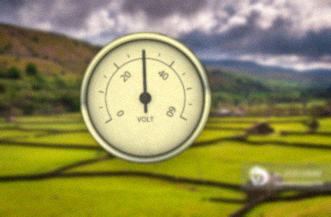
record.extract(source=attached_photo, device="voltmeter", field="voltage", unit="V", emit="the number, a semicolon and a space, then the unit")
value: 30; V
